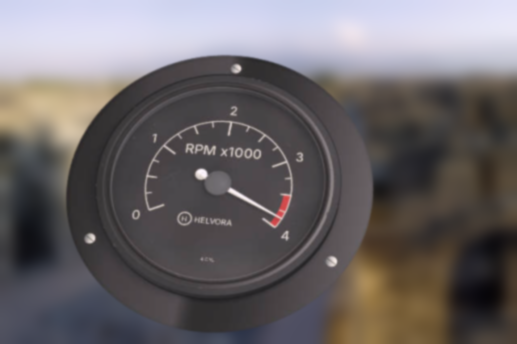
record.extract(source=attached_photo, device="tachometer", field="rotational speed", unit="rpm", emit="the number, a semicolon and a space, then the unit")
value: 3875; rpm
